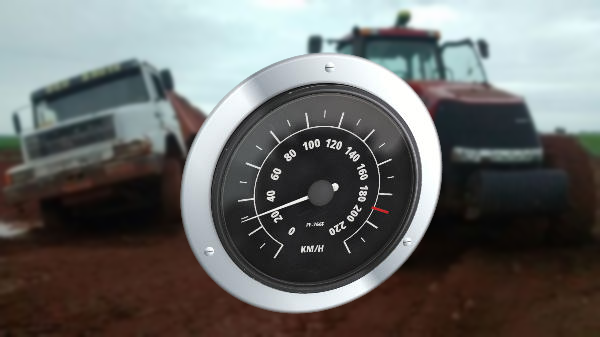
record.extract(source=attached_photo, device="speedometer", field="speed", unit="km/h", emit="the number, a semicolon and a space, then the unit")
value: 30; km/h
